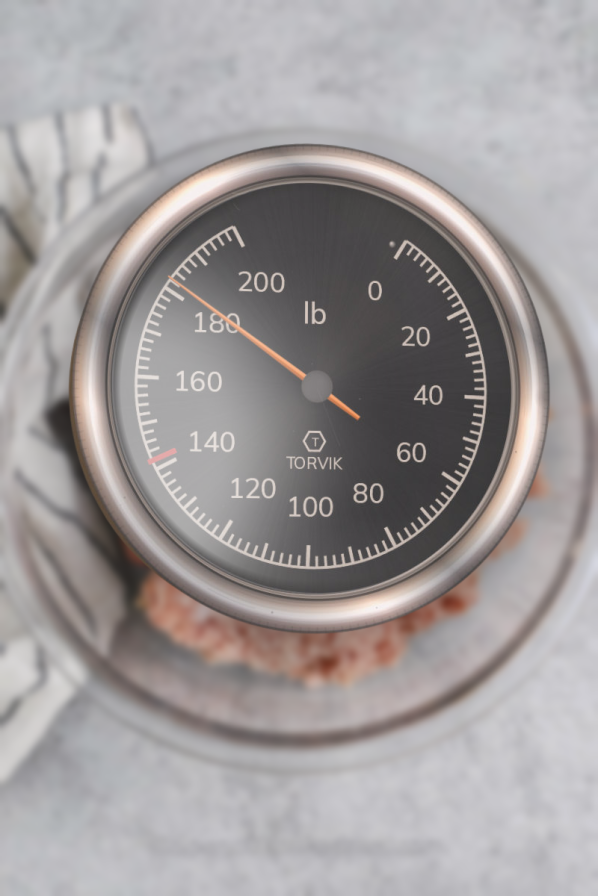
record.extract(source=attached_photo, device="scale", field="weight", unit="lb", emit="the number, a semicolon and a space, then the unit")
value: 182; lb
